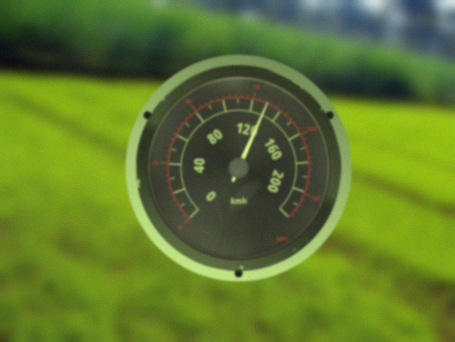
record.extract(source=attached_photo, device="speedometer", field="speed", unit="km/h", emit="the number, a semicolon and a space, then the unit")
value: 130; km/h
